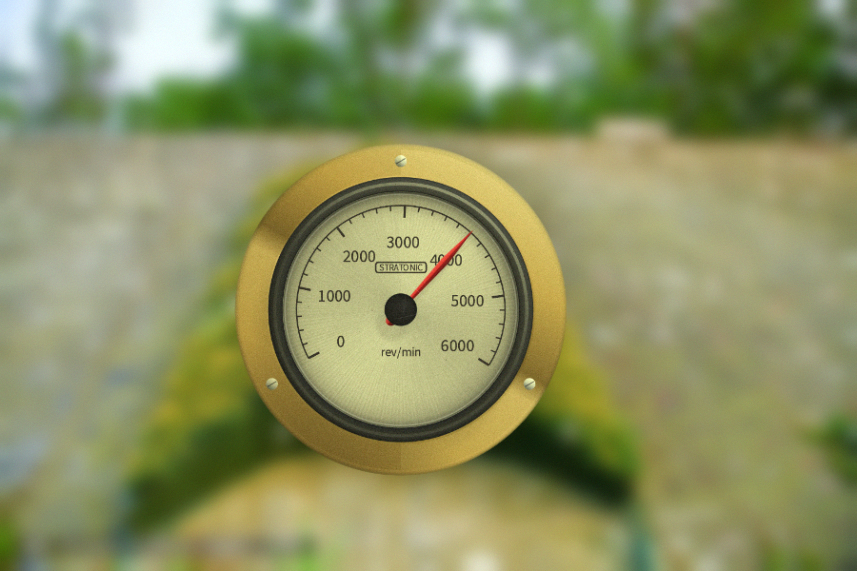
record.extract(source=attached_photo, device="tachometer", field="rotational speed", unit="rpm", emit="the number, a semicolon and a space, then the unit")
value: 4000; rpm
